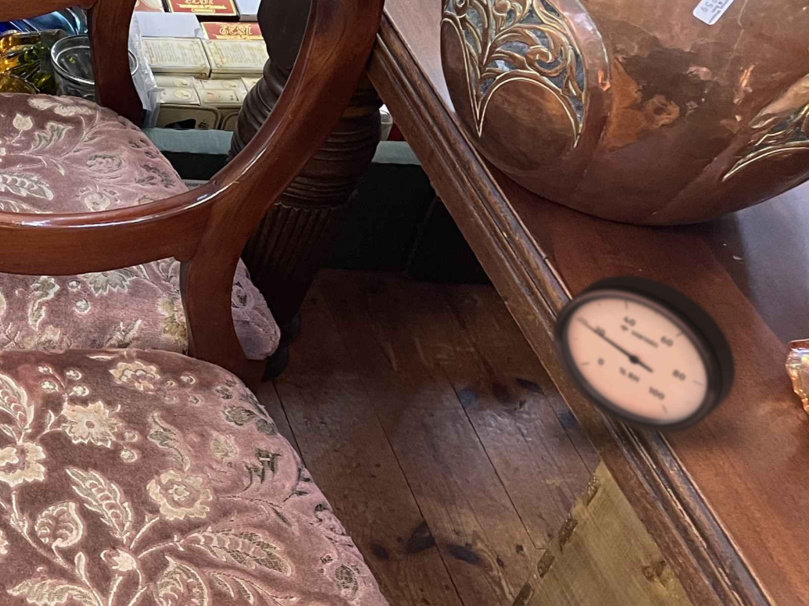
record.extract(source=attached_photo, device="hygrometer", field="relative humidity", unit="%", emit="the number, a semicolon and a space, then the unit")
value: 20; %
